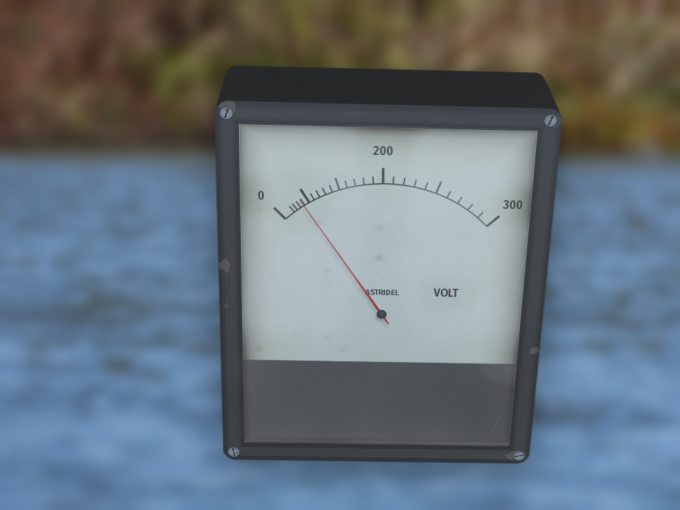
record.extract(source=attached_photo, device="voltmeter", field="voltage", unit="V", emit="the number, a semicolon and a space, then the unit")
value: 90; V
